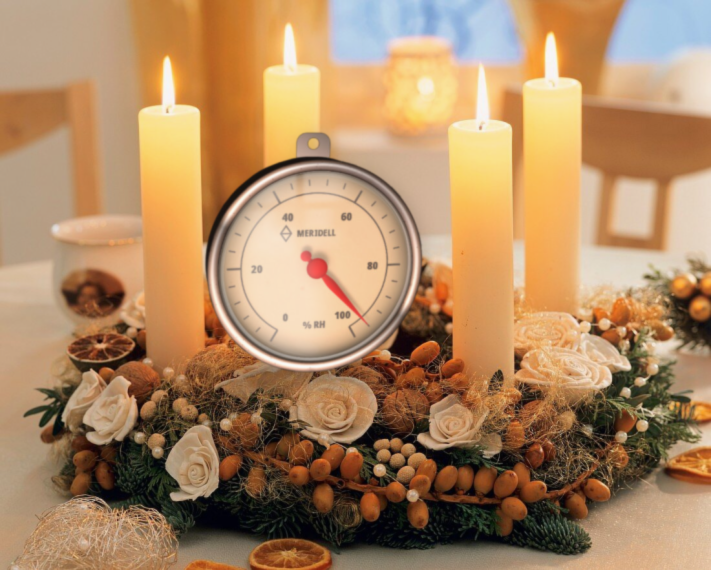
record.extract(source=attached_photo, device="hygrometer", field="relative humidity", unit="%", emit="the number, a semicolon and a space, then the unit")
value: 96; %
